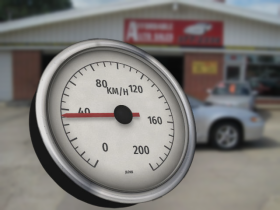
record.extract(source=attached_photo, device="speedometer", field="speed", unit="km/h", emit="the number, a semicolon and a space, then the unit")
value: 35; km/h
